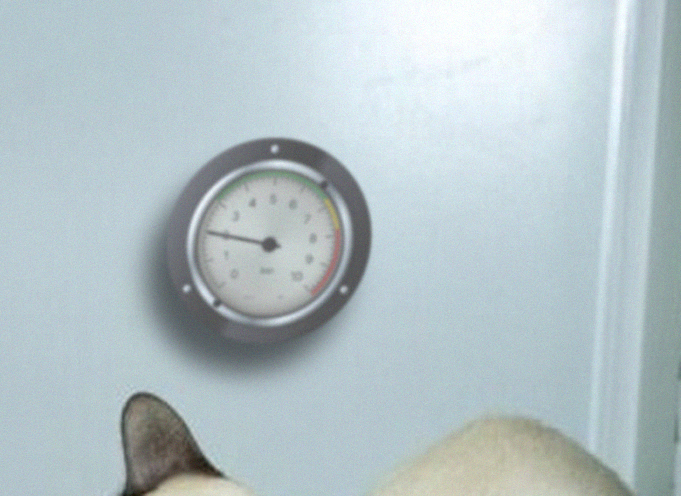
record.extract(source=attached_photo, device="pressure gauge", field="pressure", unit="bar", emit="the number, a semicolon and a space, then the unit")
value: 2; bar
